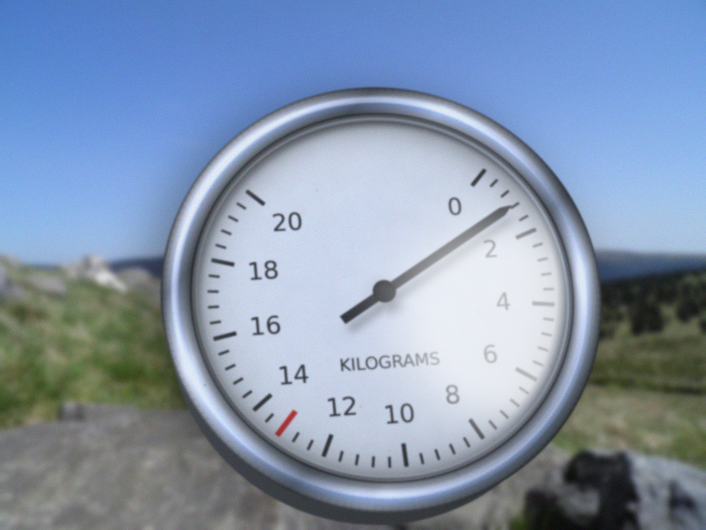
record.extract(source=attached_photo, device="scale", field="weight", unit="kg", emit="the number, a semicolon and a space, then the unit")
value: 1.2; kg
